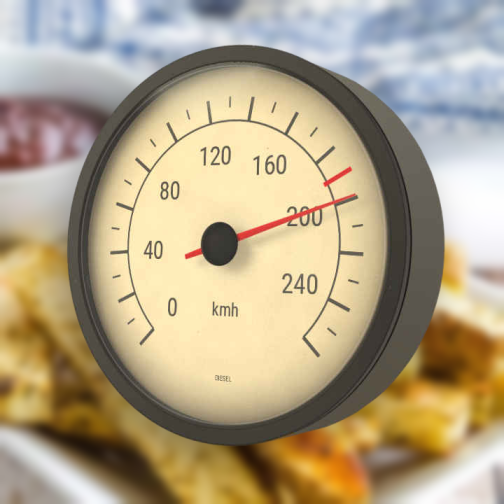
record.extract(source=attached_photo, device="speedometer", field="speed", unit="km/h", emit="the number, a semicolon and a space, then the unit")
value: 200; km/h
